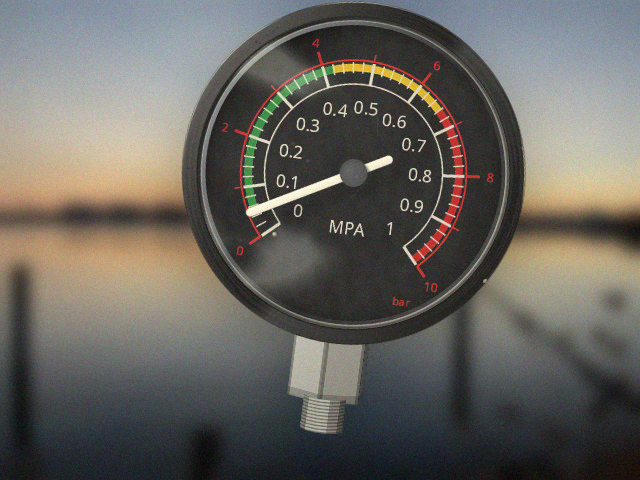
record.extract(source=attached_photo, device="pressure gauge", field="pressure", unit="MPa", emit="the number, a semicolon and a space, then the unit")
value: 0.05; MPa
